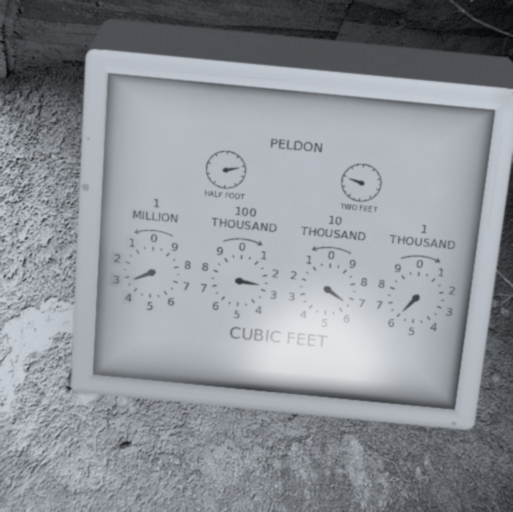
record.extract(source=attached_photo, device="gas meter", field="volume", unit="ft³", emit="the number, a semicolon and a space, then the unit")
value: 326600; ft³
